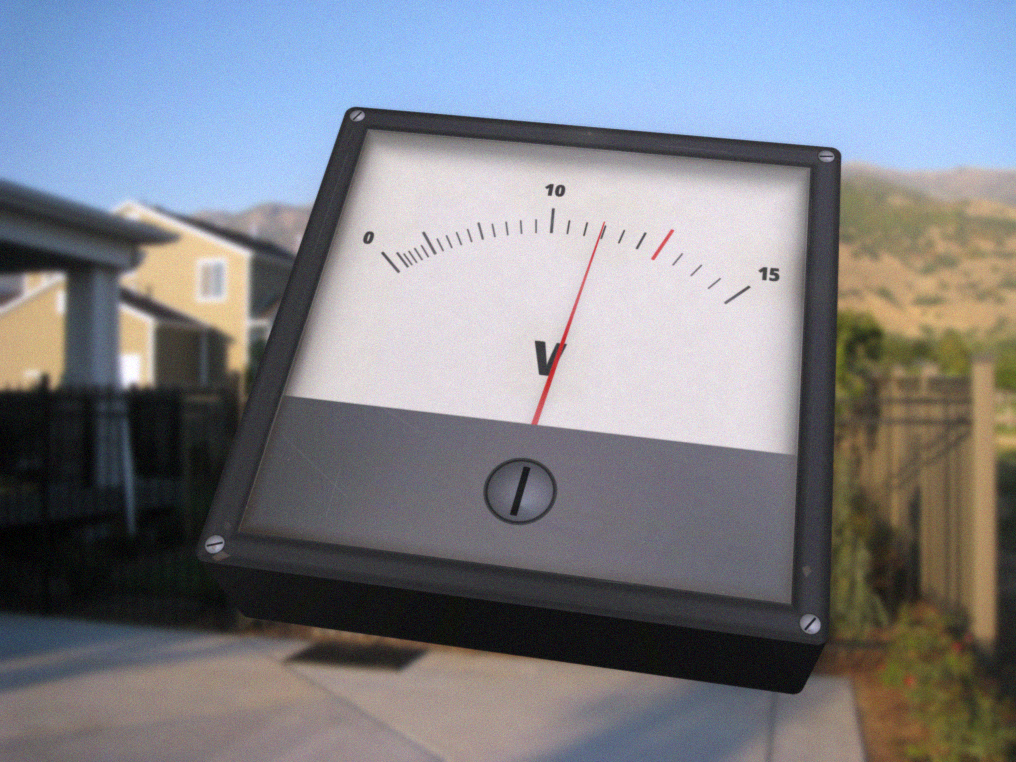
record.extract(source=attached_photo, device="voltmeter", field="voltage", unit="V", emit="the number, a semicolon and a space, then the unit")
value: 11.5; V
